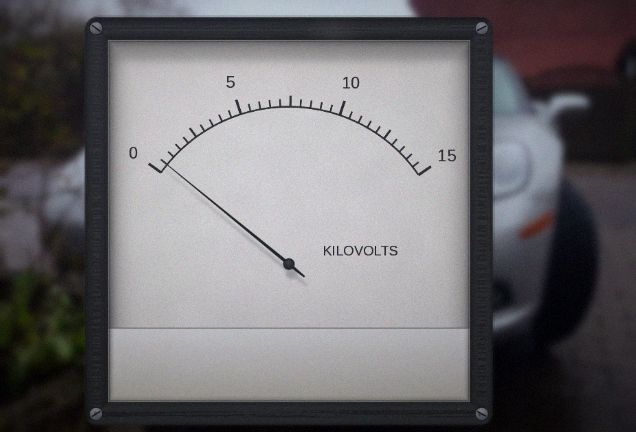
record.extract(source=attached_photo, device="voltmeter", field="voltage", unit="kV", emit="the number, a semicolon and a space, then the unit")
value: 0.5; kV
